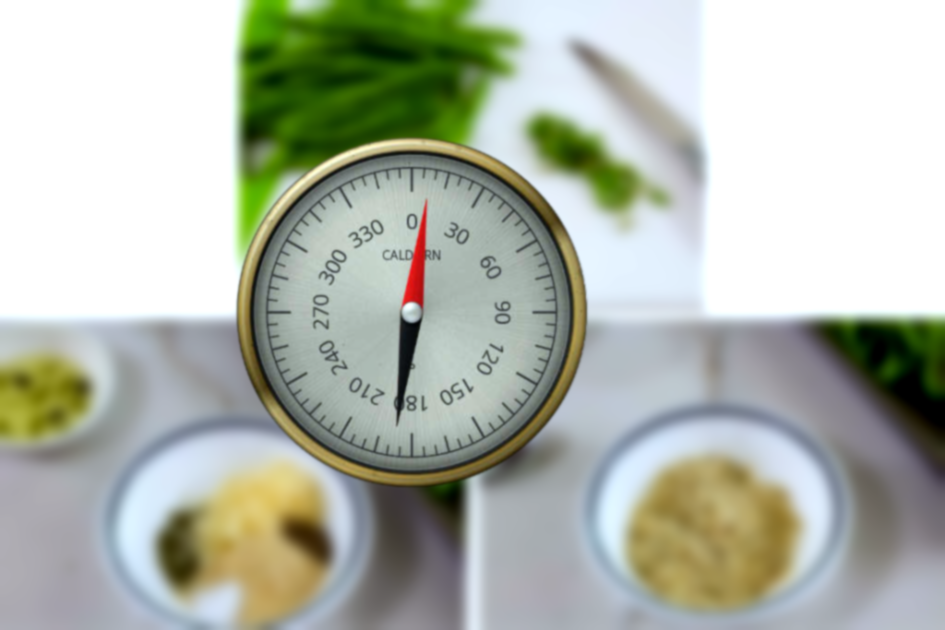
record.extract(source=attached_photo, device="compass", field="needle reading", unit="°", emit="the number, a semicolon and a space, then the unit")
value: 7.5; °
